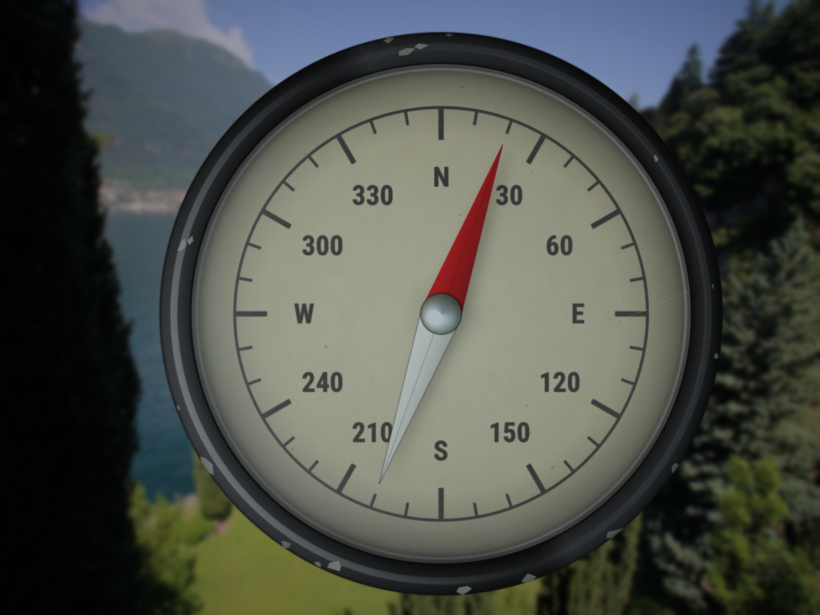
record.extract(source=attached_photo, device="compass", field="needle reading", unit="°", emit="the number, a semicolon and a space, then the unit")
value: 20; °
